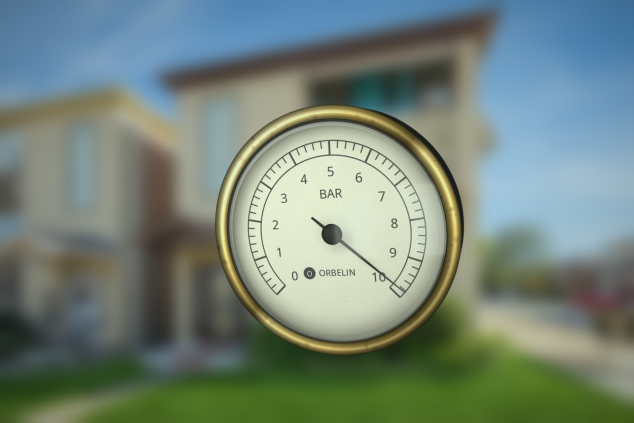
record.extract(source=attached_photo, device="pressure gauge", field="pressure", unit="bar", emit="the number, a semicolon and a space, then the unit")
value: 9.8; bar
